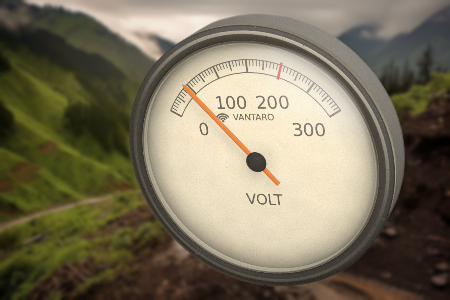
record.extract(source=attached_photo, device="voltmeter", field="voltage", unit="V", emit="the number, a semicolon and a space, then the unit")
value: 50; V
